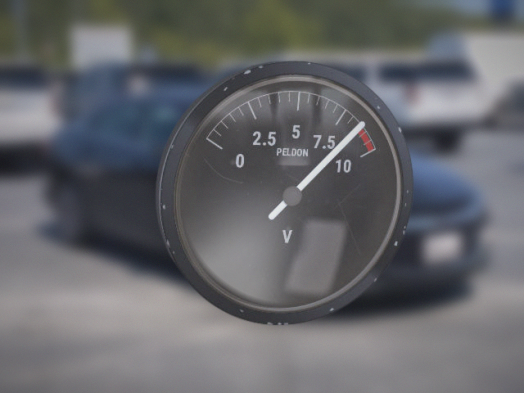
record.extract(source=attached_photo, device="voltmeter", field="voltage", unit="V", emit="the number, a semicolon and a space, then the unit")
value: 8.5; V
